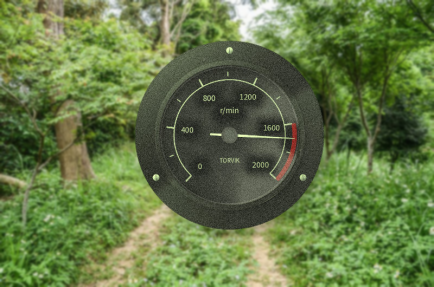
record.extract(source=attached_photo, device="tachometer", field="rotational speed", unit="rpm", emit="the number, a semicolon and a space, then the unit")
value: 1700; rpm
